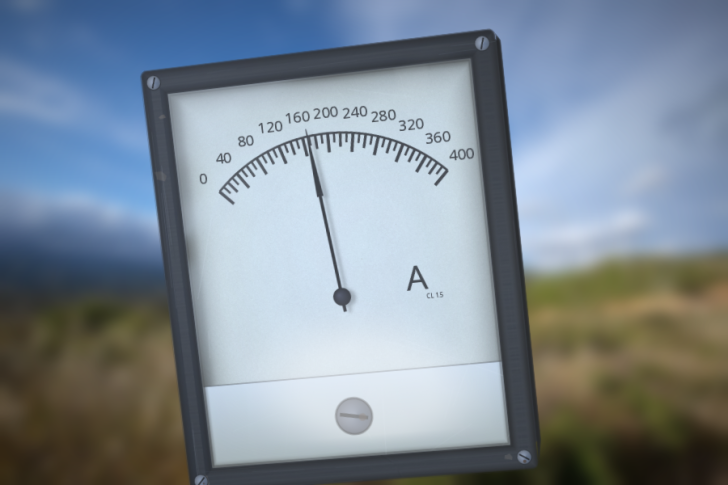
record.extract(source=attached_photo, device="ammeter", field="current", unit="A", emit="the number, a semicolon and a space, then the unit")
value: 170; A
